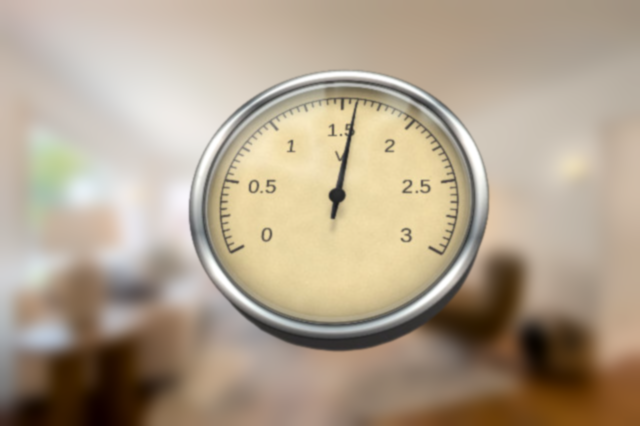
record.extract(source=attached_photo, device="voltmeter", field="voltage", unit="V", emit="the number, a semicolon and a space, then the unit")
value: 1.6; V
